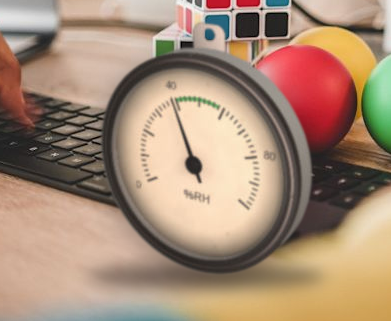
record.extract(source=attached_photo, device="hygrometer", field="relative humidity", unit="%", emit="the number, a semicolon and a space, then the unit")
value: 40; %
